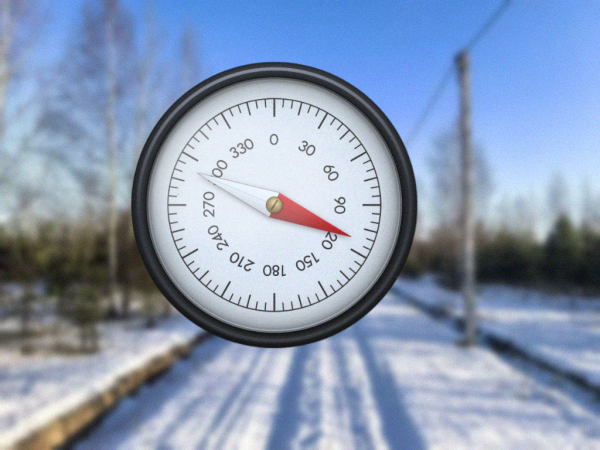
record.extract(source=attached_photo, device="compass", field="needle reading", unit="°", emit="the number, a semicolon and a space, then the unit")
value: 112.5; °
